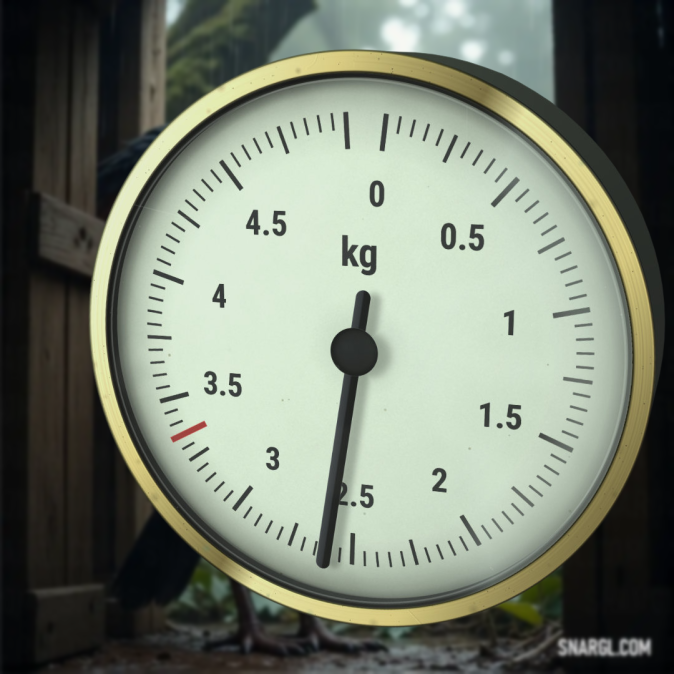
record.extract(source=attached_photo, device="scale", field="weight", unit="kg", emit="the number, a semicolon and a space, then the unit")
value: 2.6; kg
